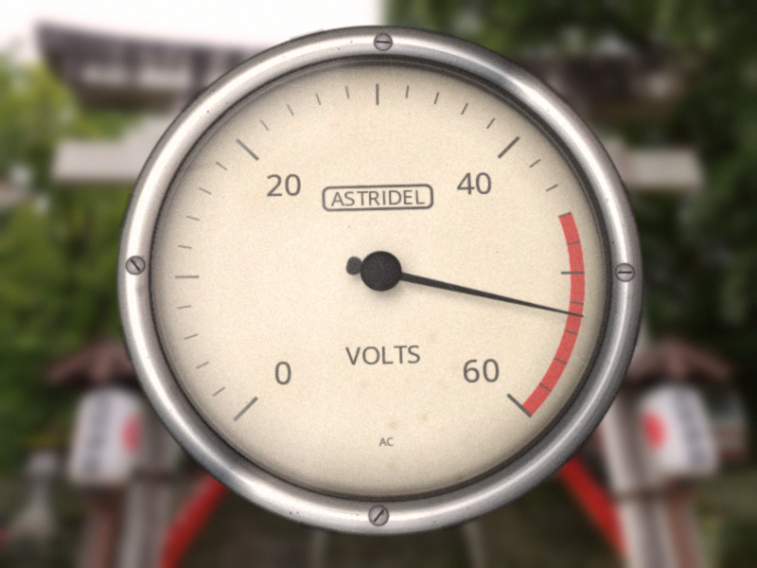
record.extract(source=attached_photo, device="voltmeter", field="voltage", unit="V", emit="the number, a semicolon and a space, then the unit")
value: 53; V
